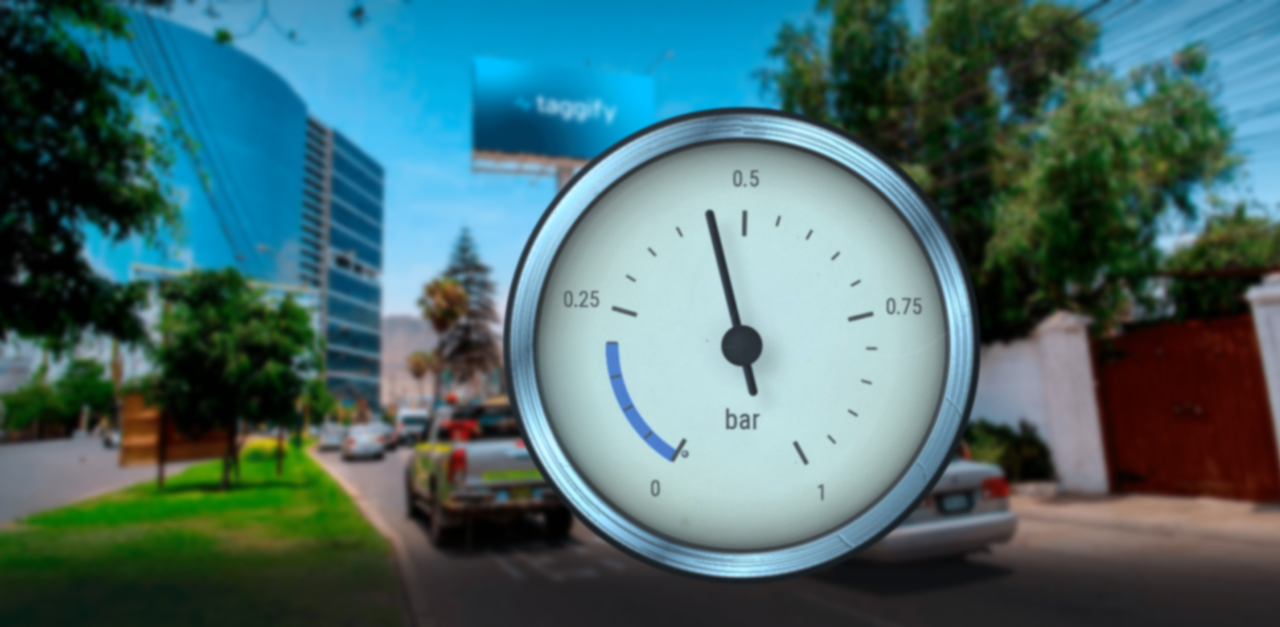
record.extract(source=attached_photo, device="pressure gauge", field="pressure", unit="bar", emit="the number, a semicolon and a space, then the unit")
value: 0.45; bar
